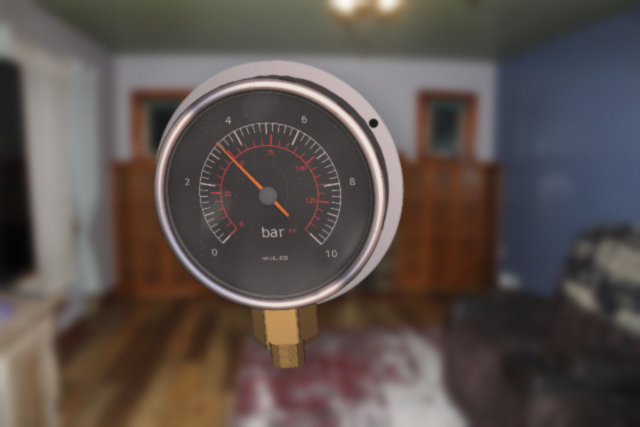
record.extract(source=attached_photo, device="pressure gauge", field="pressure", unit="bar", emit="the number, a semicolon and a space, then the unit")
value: 3.4; bar
